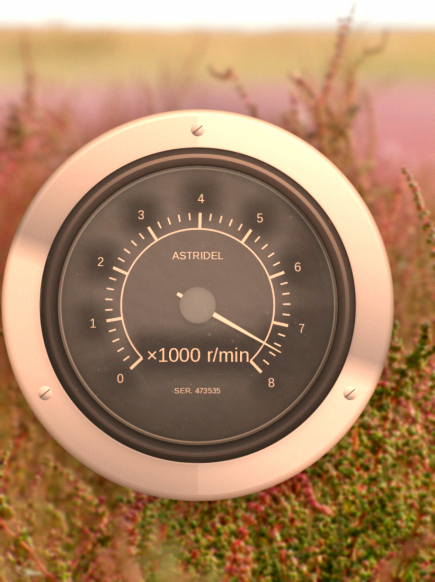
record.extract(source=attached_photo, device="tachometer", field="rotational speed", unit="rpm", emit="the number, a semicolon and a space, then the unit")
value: 7500; rpm
